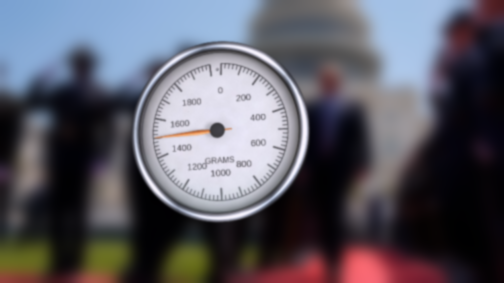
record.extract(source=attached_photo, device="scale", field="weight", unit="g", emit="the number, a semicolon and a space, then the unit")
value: 1500; g
